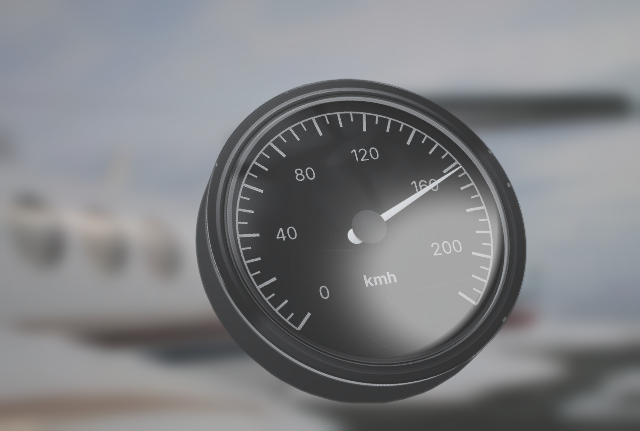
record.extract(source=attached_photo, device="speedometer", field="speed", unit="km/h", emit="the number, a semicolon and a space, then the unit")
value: 162.5; km/h
